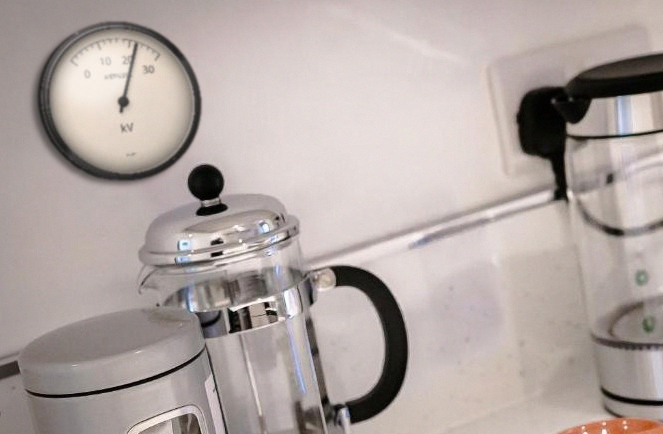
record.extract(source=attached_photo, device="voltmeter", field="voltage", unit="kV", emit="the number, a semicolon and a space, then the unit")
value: 22; kV
